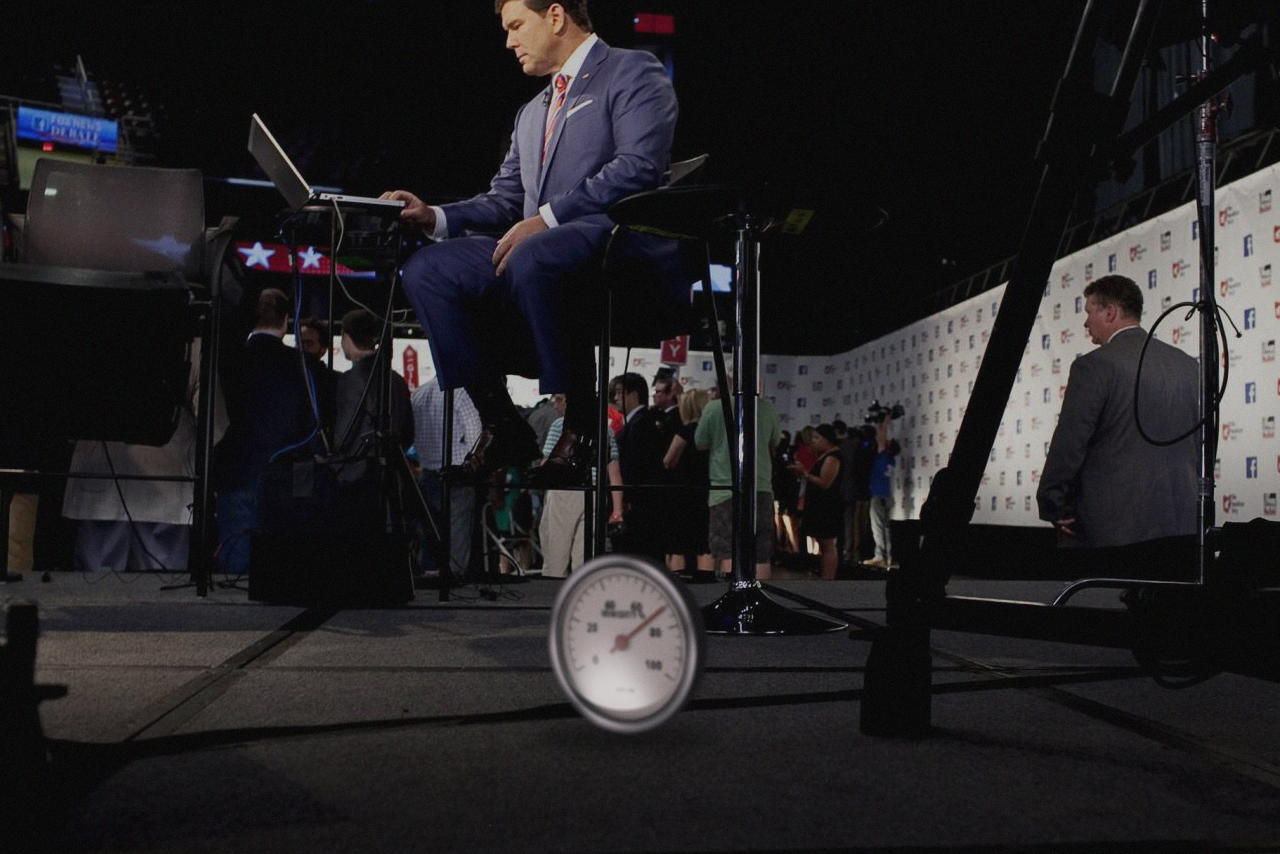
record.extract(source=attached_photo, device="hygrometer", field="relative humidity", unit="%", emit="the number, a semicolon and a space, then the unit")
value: 72; %
